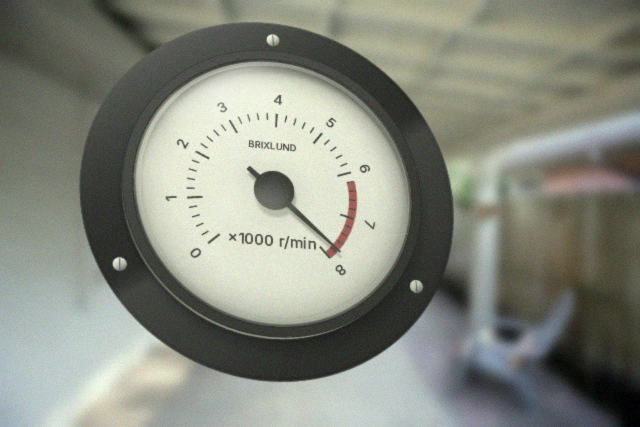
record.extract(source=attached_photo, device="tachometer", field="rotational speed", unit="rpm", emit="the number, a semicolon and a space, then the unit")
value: 7800; rpm
